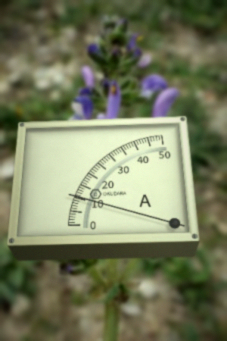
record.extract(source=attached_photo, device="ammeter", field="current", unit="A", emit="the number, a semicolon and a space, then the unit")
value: 10; A
